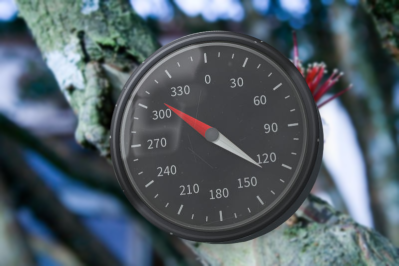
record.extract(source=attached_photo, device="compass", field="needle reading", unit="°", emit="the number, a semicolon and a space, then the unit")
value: 310; °
